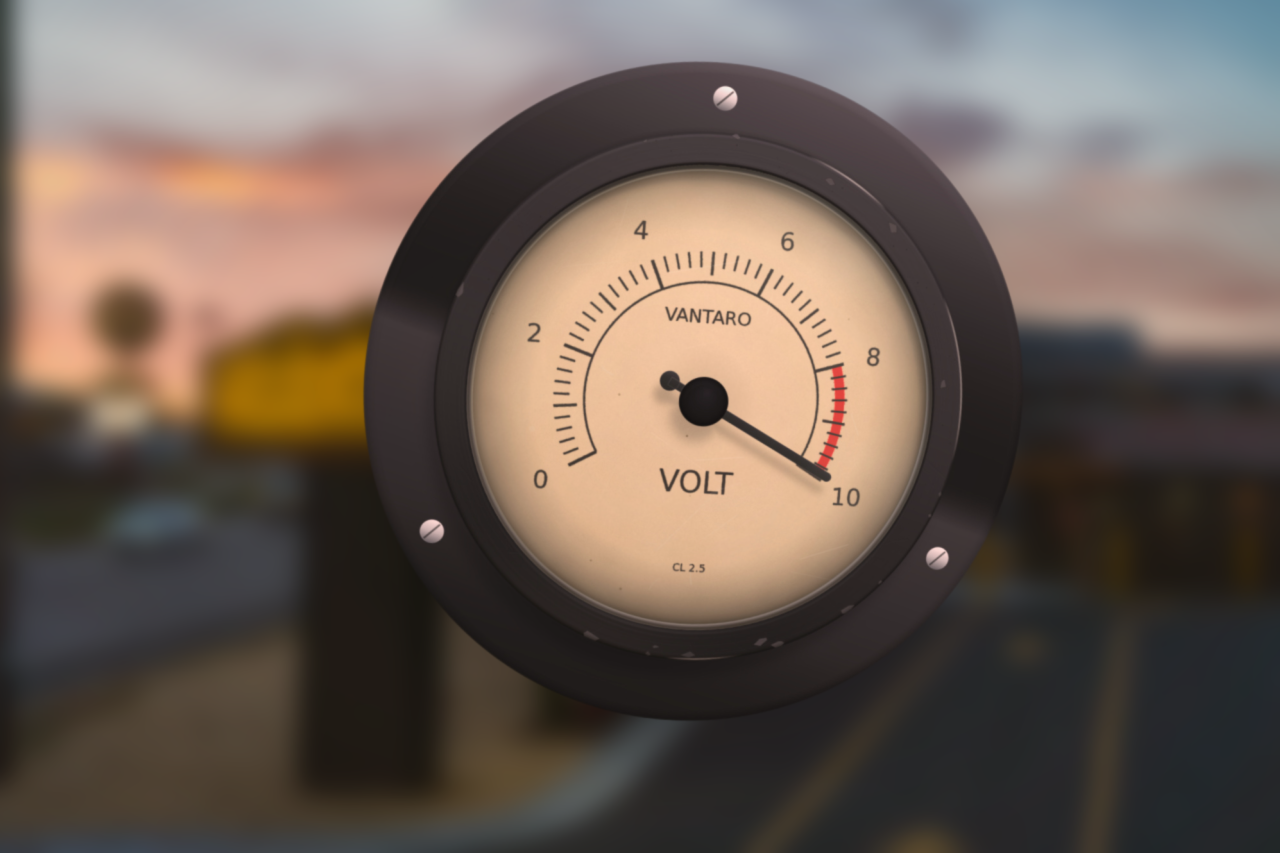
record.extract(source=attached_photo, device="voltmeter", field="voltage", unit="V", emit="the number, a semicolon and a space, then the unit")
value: 9.9; V
